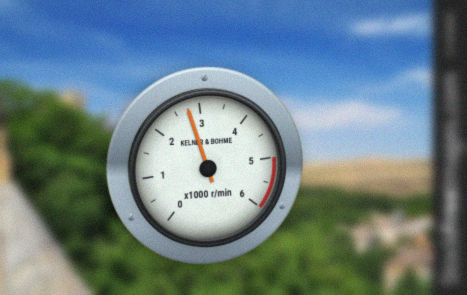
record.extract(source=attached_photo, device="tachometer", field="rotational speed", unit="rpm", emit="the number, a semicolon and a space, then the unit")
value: 2750; rpm
